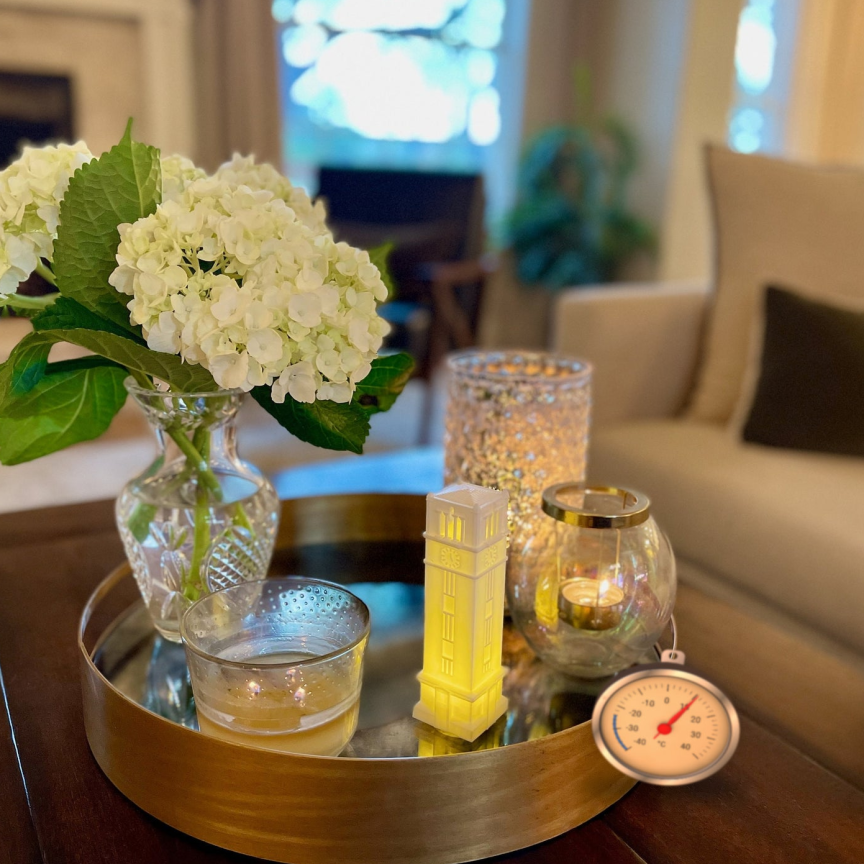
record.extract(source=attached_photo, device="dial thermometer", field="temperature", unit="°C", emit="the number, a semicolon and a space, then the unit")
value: 10; °C
